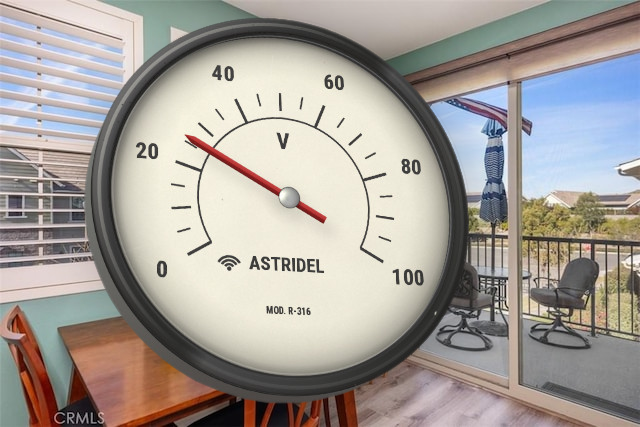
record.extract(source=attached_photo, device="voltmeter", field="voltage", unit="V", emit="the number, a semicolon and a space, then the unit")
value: 25; V
